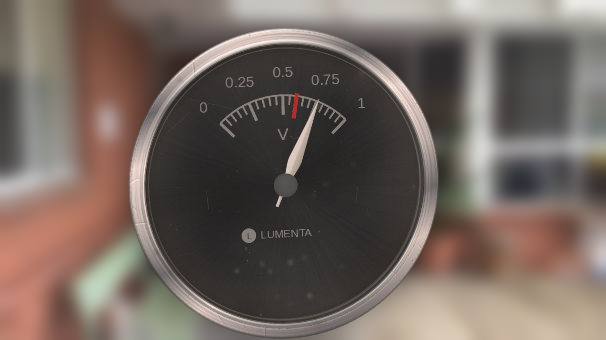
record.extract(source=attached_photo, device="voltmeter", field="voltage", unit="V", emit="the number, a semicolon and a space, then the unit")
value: 0.75; V
